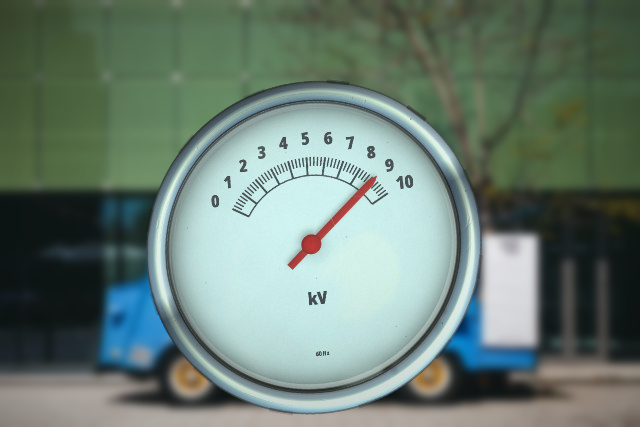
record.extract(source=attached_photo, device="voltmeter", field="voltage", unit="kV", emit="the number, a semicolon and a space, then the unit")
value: 9; kV
